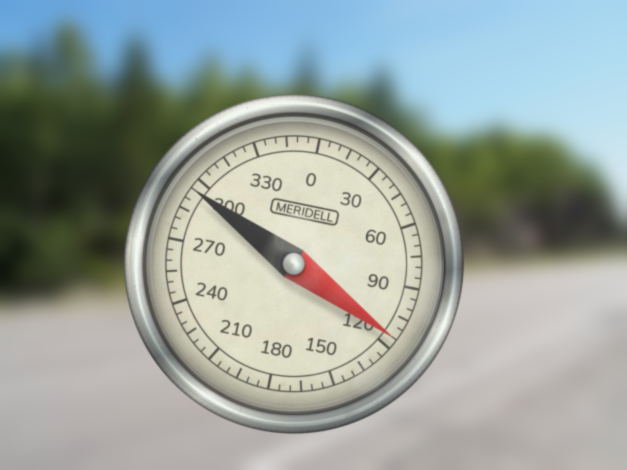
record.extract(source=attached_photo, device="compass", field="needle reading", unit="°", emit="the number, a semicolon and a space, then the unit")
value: 115; °
